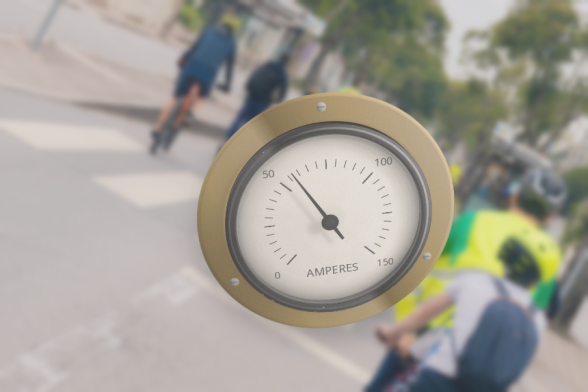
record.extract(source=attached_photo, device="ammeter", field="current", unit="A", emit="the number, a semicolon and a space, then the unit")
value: 57.5; A
